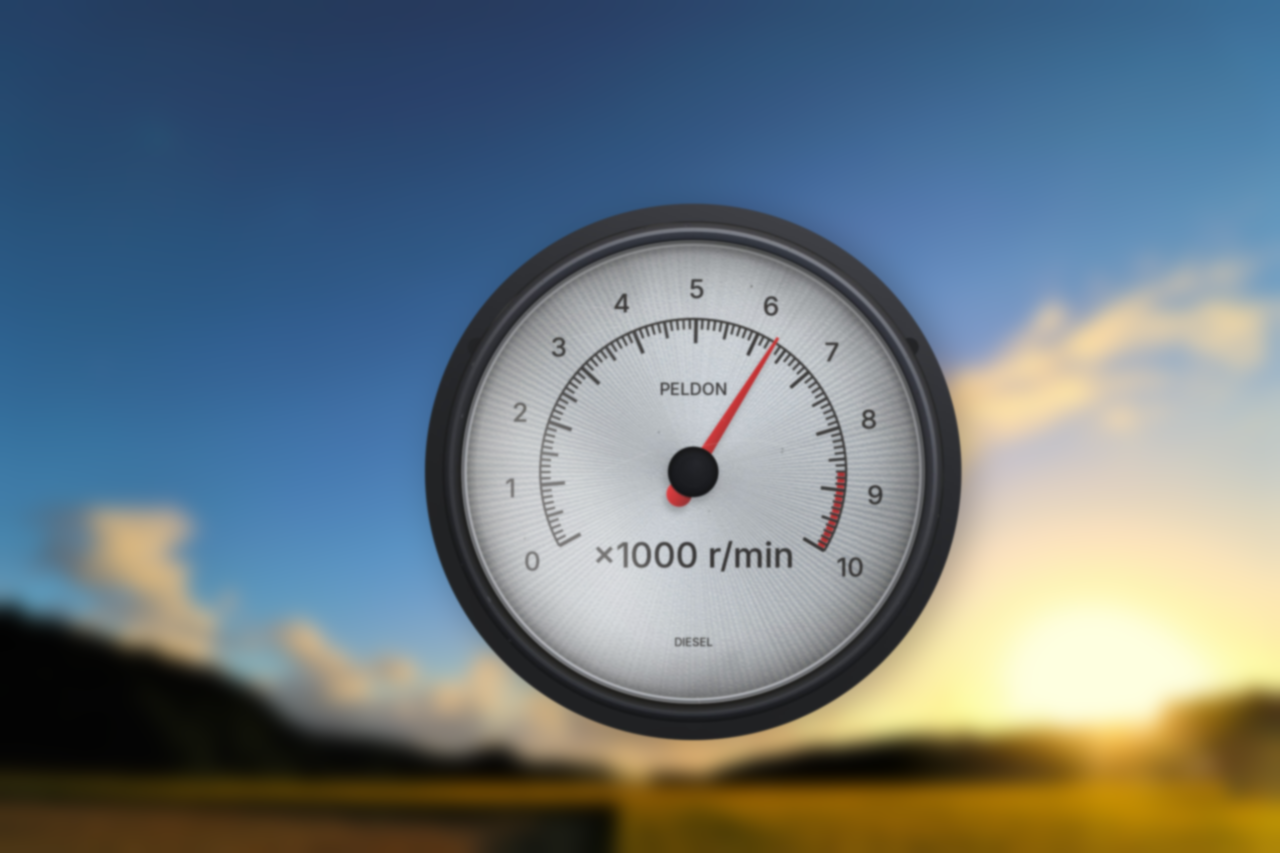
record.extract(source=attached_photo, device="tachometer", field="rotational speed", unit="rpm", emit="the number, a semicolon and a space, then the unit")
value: 6300; rpm
